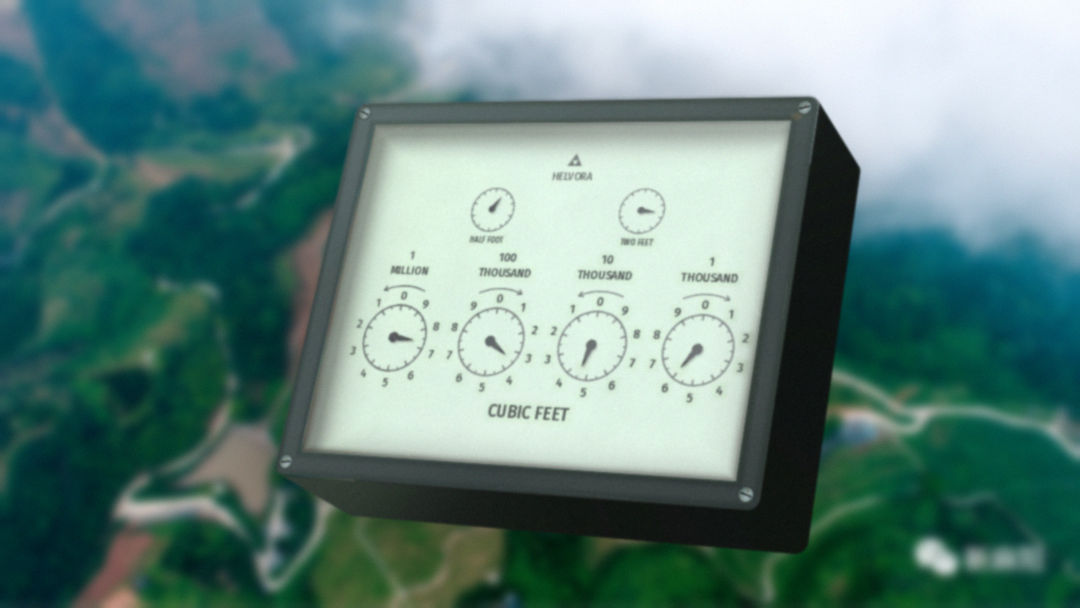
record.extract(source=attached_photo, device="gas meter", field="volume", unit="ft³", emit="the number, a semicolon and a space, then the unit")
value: 734600; ft³
